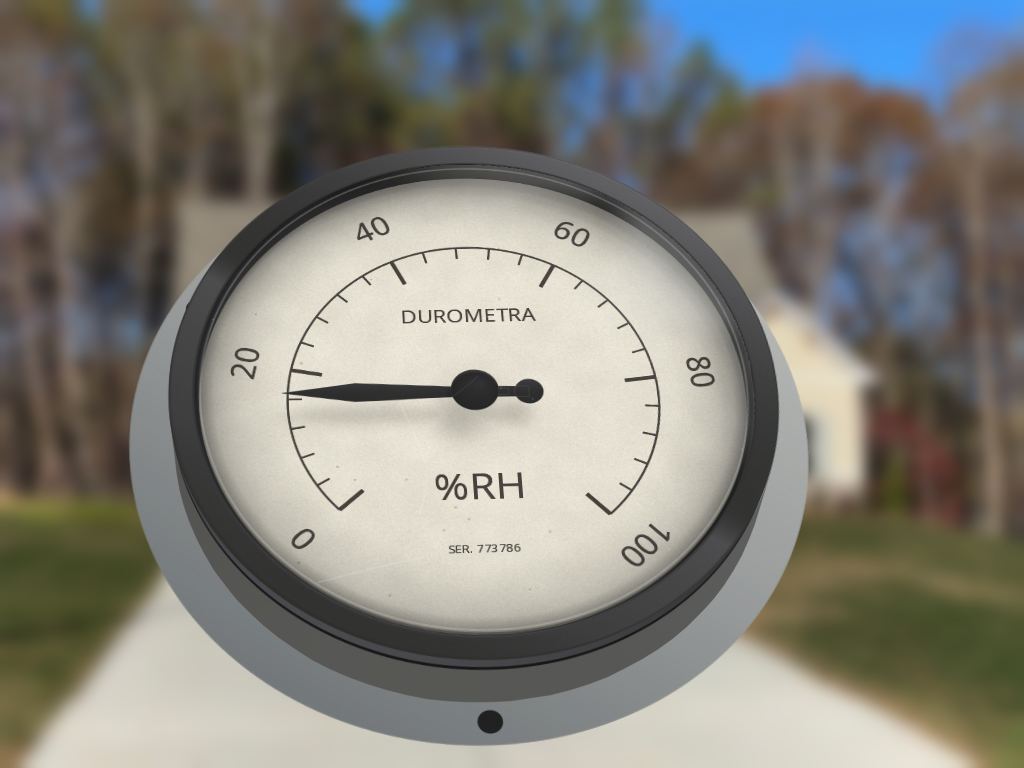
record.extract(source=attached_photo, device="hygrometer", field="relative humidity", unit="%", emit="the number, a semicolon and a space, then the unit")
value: 16; %
